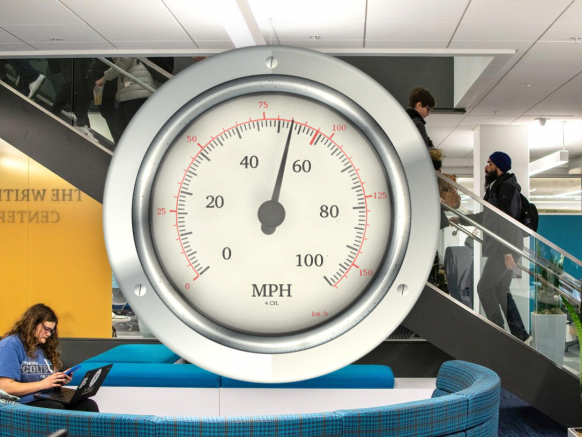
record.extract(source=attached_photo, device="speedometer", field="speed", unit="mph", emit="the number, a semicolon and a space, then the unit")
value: 53; mph
